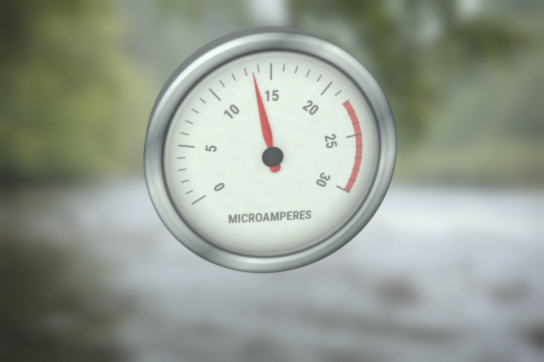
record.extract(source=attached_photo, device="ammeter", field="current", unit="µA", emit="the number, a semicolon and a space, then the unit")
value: 13.5; µA
